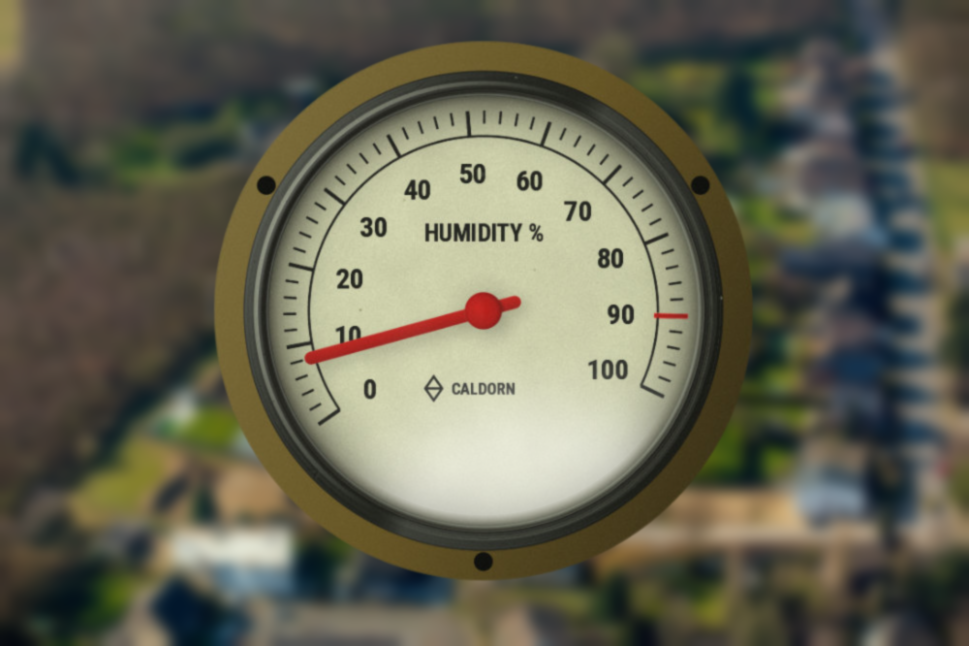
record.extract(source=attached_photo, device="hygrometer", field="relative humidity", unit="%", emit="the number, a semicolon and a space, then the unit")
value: 8; %
